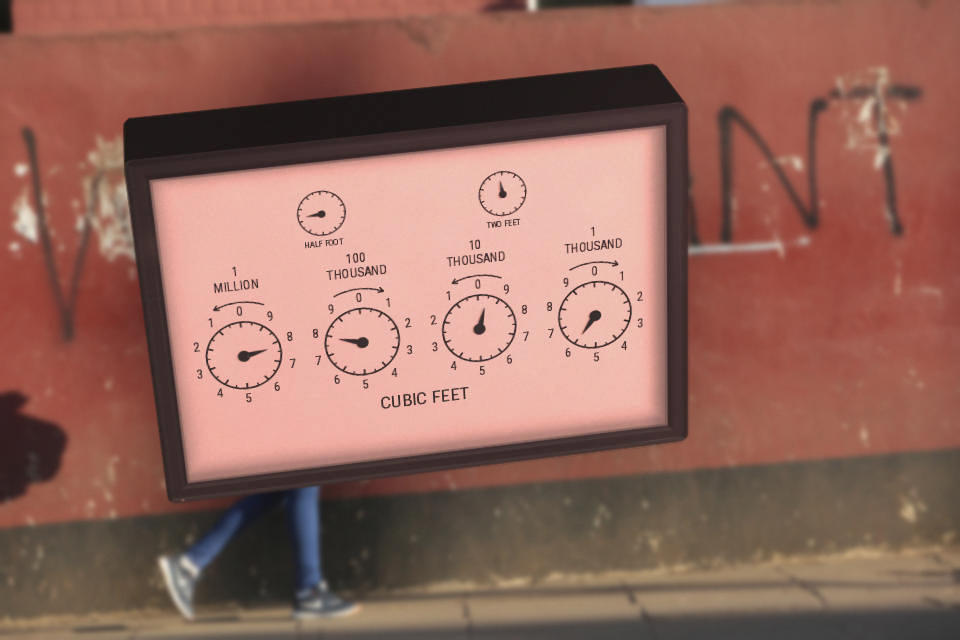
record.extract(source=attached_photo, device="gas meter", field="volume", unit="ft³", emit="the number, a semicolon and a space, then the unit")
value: 779600; ft³
